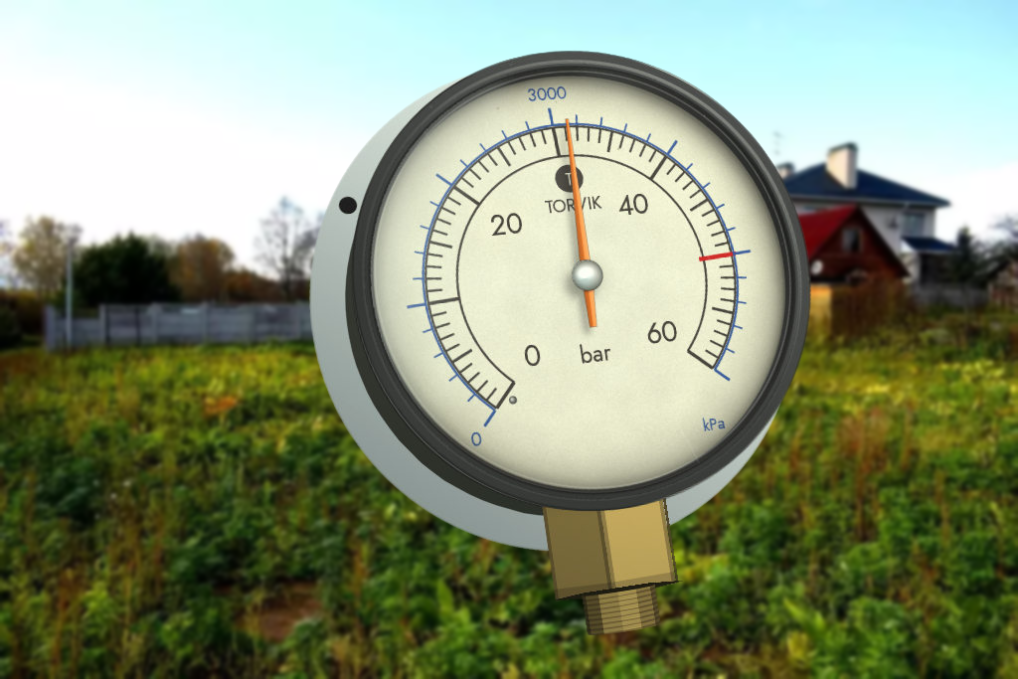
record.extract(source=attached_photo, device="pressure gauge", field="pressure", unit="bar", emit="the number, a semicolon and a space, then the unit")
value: 31; bar
